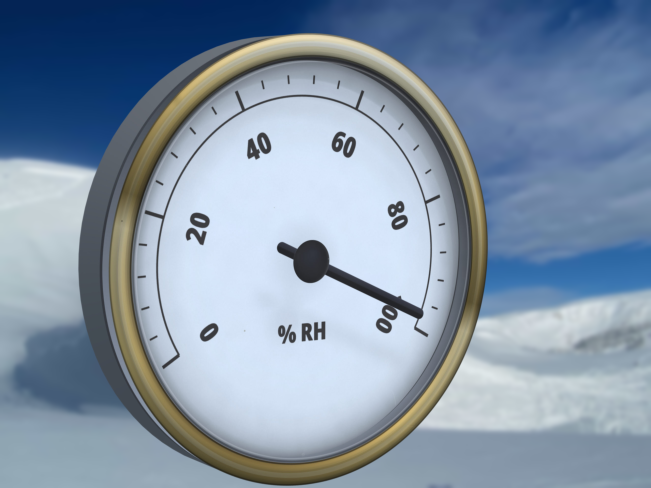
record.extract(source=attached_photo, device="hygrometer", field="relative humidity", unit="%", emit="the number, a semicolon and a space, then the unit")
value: 98; %
